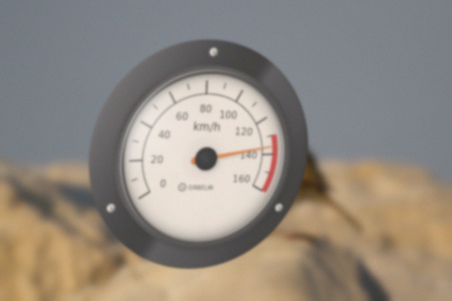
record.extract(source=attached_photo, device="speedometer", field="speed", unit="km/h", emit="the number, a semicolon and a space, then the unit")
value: 135; km/h
